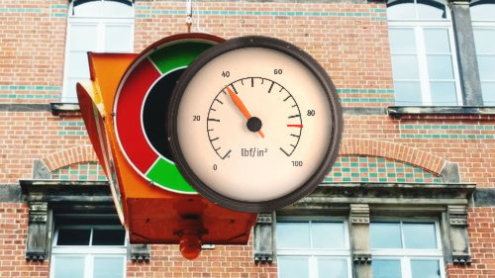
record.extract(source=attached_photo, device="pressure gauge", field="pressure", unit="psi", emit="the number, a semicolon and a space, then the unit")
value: 37.5; psi
